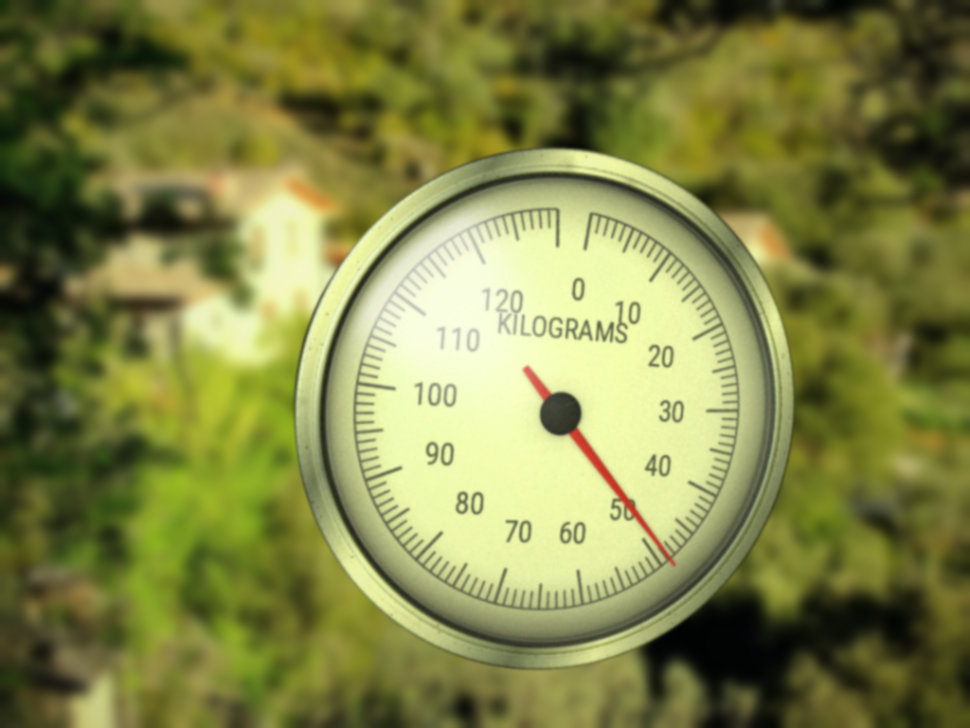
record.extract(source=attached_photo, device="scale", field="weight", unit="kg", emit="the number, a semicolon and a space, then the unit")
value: 49; kg
